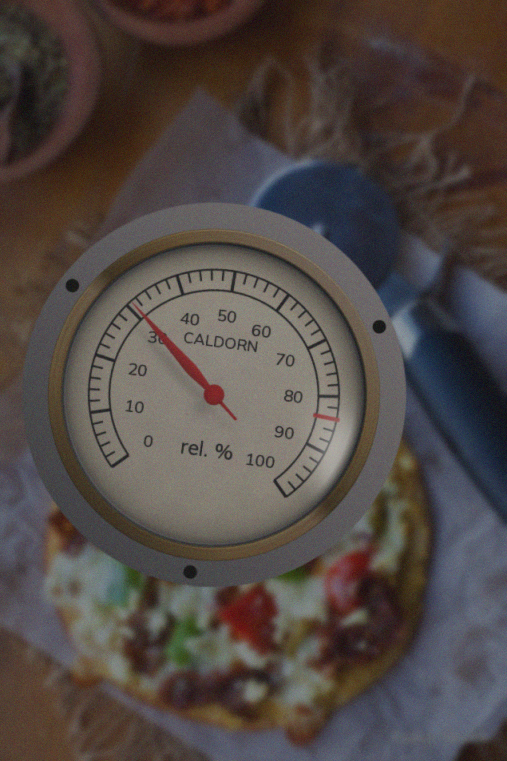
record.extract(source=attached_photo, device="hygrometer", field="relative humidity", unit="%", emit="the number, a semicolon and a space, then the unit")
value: 31; %
